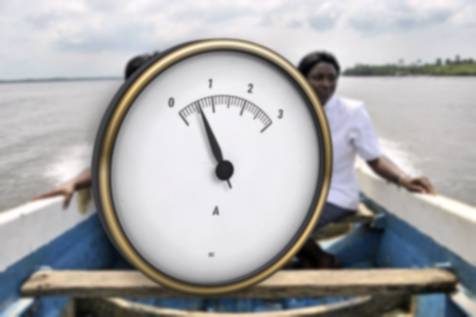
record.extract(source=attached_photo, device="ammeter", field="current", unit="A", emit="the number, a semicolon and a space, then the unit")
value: 0.5; A
